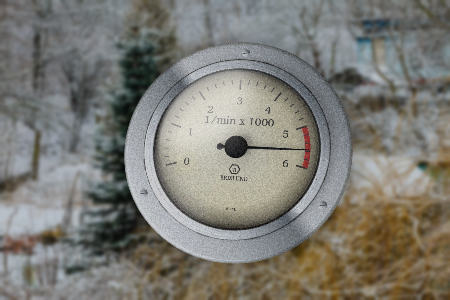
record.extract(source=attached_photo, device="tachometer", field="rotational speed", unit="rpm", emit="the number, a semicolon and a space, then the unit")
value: 5600; rpm
